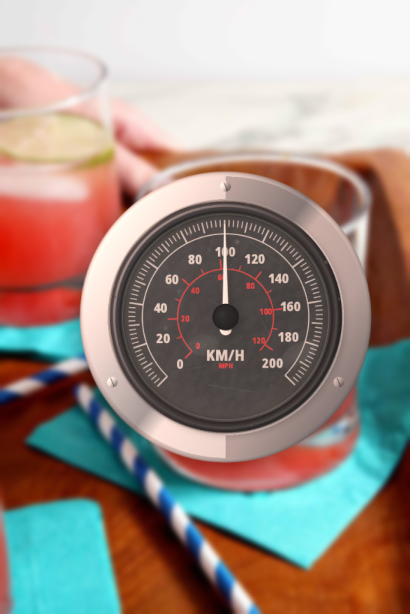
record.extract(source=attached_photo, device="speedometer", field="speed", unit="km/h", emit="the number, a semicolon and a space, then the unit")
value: 100; km/h
